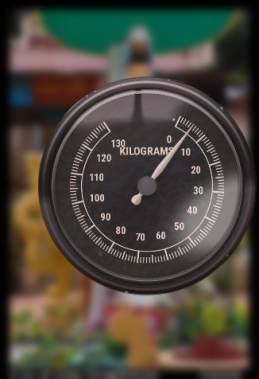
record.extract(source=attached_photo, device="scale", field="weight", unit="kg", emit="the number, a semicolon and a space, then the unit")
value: 5; kg
